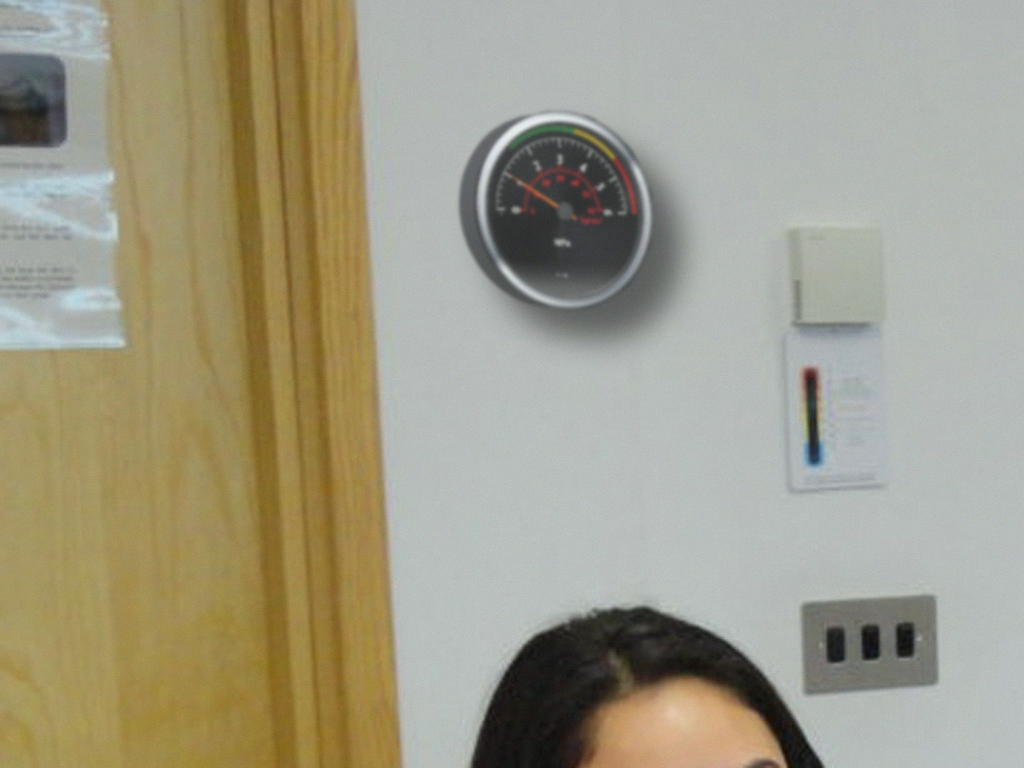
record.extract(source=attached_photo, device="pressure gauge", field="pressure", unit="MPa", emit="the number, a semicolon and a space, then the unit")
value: 1; MPa
